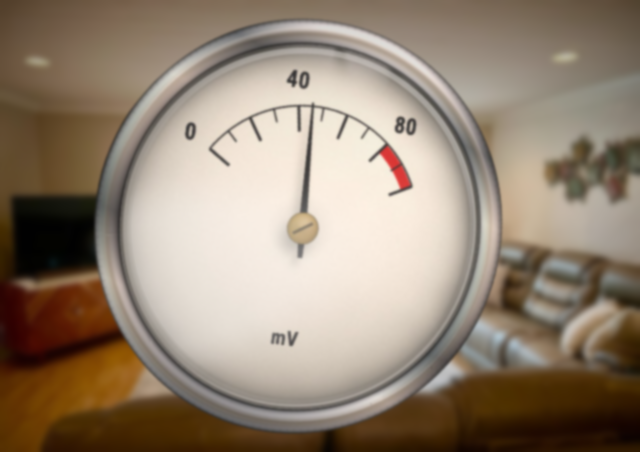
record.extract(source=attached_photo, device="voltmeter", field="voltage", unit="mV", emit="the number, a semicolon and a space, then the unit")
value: 45; mV
